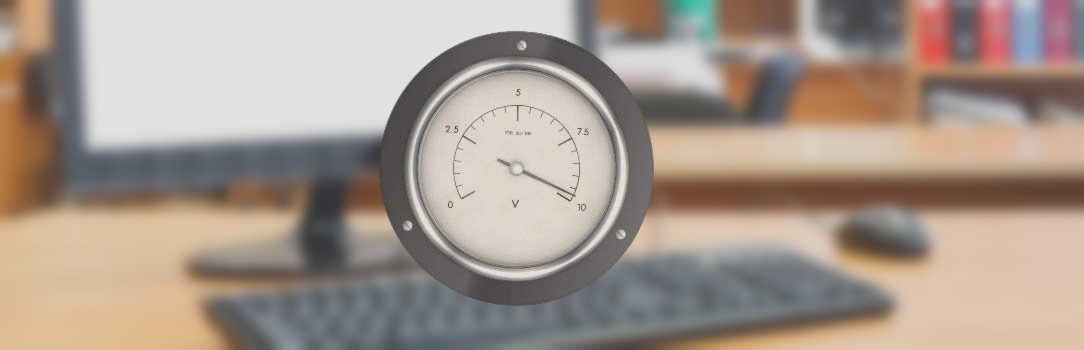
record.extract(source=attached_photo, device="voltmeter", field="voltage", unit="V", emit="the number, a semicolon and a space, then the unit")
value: 9.75; V
